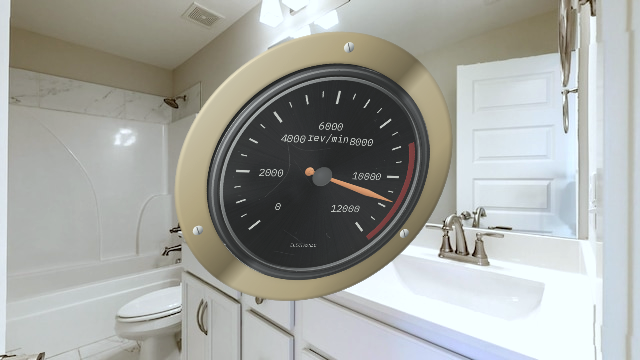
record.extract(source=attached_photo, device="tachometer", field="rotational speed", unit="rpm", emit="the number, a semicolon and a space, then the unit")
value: 10750; rpm
